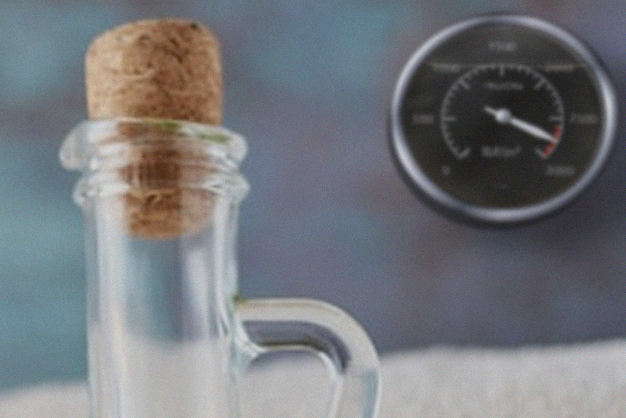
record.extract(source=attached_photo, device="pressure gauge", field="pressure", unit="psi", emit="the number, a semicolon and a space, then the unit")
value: 2800; psi
